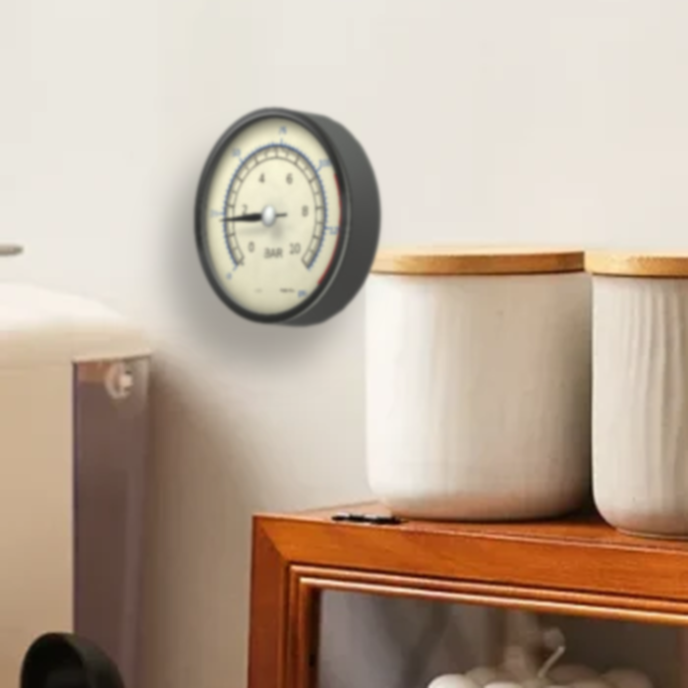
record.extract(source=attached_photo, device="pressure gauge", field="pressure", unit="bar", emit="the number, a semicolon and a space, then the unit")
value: 1.5; bar
